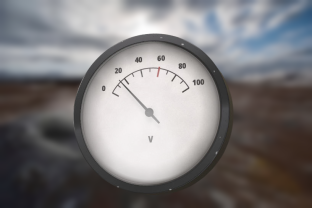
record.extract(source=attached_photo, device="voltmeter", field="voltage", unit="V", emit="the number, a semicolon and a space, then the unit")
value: 15; V
